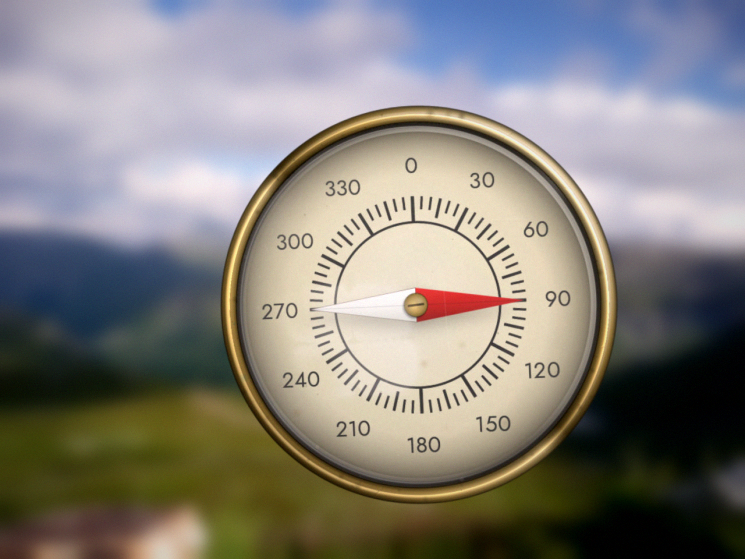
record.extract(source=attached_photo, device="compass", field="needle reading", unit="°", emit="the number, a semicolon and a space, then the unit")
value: 90; °
